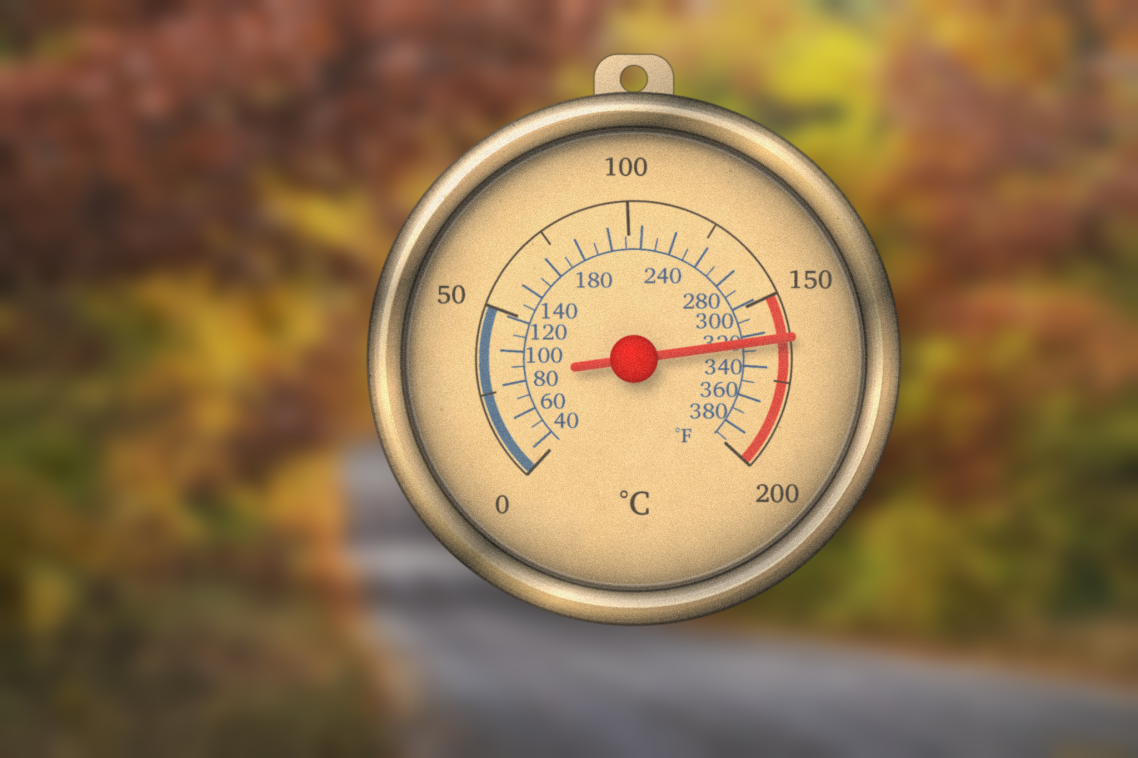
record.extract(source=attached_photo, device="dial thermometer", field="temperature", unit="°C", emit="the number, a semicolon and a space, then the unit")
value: 162.5; °C
